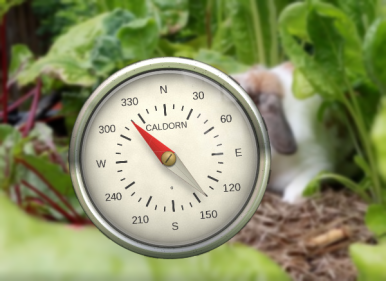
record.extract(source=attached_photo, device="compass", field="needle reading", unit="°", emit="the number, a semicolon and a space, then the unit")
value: 320; °
